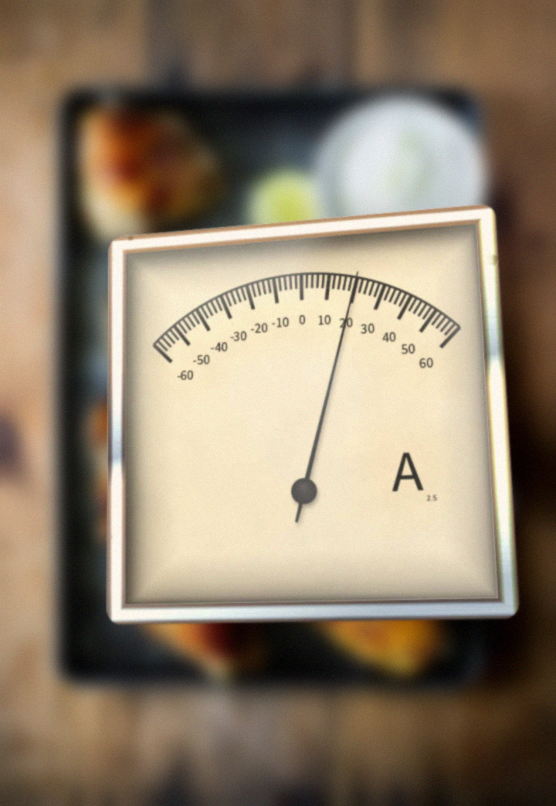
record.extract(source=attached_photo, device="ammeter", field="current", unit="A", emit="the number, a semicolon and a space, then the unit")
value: 20; A
